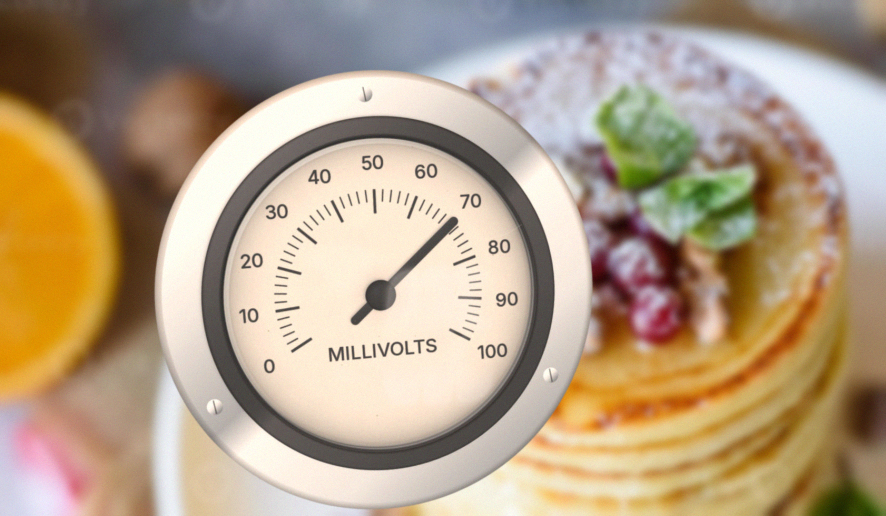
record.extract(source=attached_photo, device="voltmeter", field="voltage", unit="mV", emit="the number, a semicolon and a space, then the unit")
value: 70; mV
